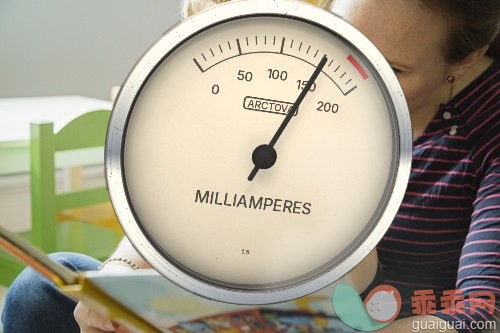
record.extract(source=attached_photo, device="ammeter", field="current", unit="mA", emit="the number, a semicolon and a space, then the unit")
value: 150; mA
